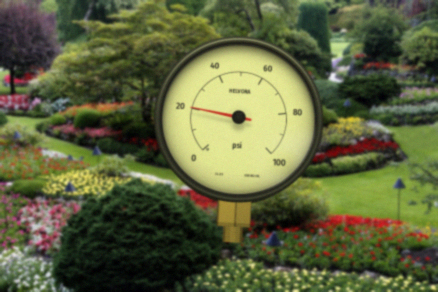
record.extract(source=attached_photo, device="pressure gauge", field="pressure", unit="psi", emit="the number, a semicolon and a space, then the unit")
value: 20; psi
